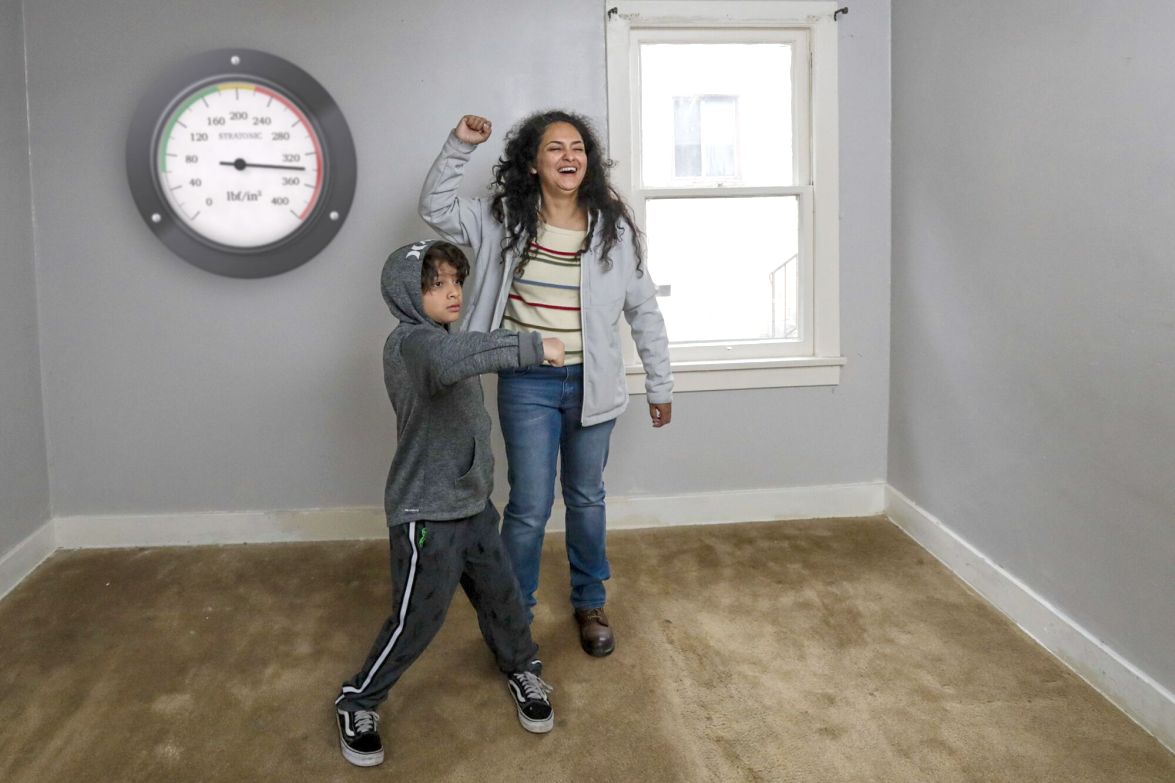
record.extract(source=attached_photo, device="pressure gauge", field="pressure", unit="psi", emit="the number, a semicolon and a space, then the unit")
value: 340; psi
